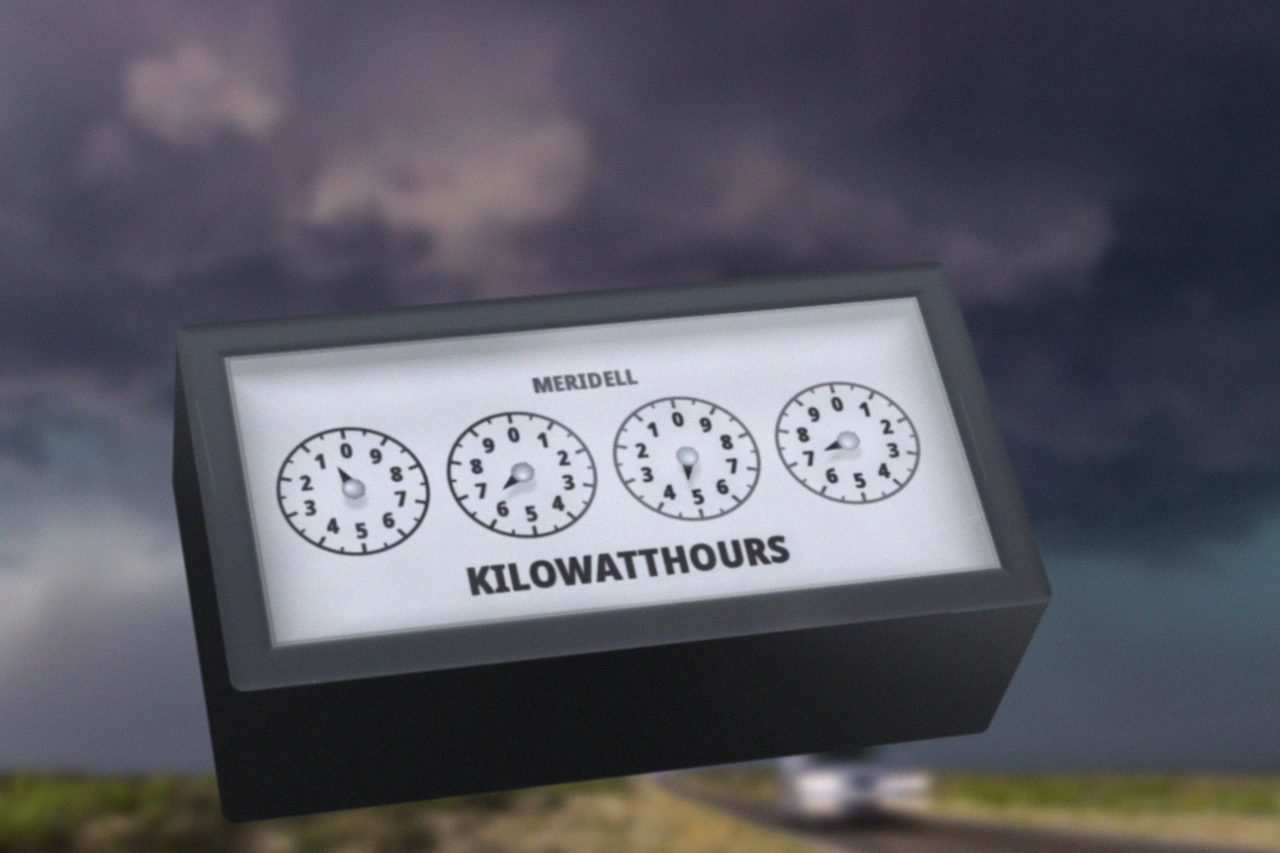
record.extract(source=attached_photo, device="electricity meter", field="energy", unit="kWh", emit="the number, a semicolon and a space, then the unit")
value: 647; kWh
